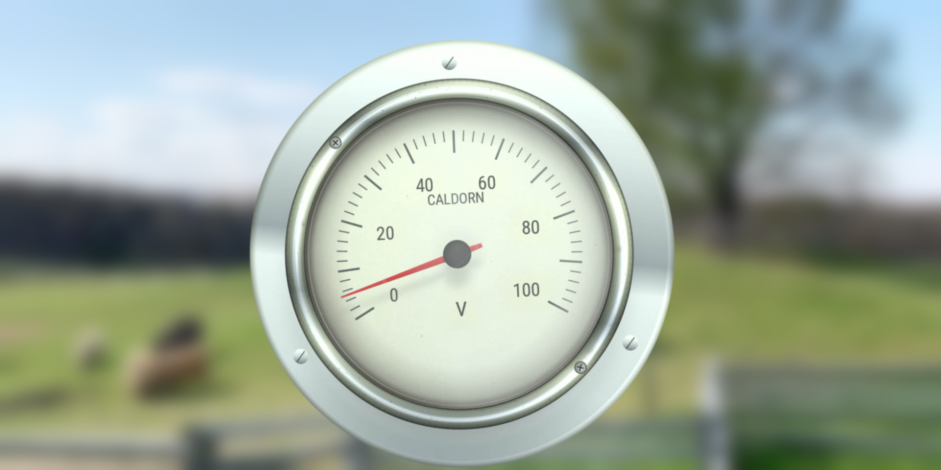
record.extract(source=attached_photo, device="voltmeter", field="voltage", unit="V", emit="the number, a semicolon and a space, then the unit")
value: 5; V
